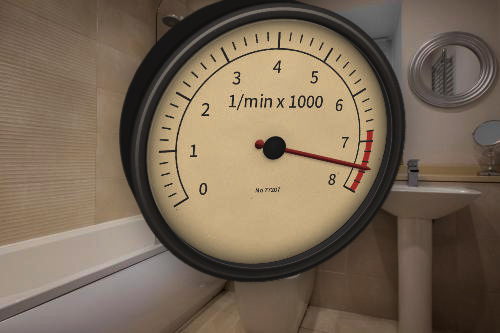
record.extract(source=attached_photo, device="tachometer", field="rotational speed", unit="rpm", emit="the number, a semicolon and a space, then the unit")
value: 7500; rpm
